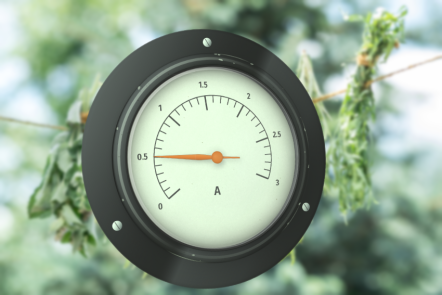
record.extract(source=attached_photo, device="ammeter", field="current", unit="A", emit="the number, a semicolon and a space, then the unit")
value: 0.5; A
